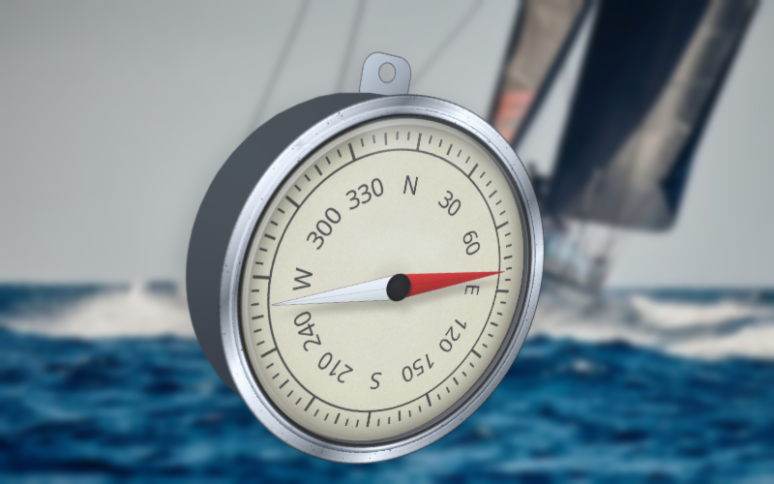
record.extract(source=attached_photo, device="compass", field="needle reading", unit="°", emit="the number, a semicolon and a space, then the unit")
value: 80; °
